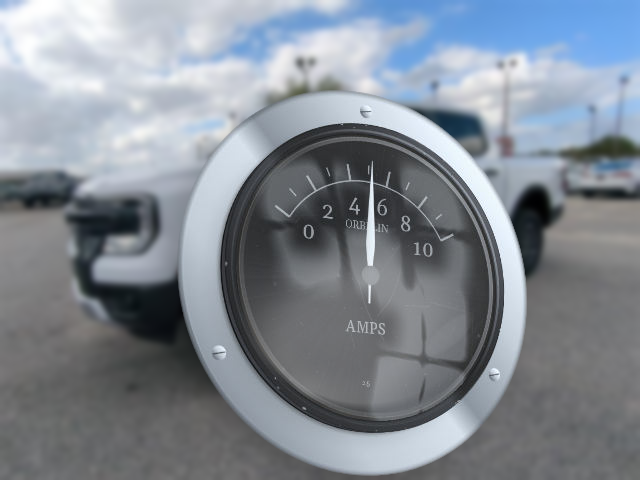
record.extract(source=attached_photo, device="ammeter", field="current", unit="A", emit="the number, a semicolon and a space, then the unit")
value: 5; A
